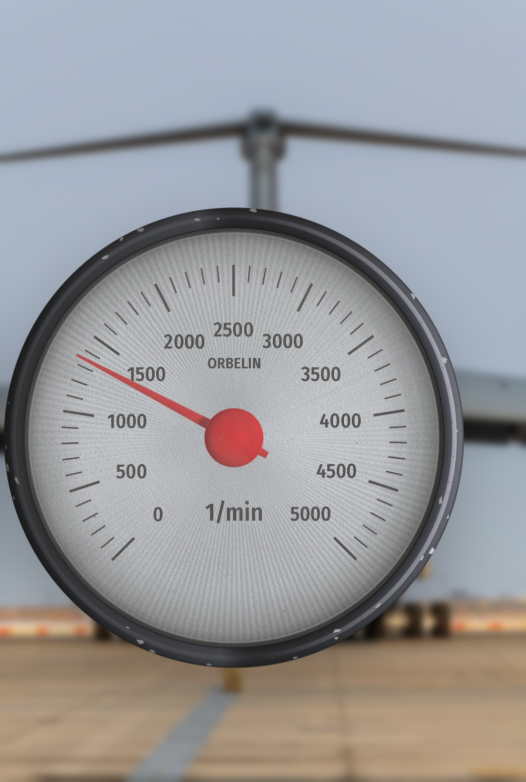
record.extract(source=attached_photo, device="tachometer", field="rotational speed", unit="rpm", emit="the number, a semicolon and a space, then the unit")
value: 1350; rpm
